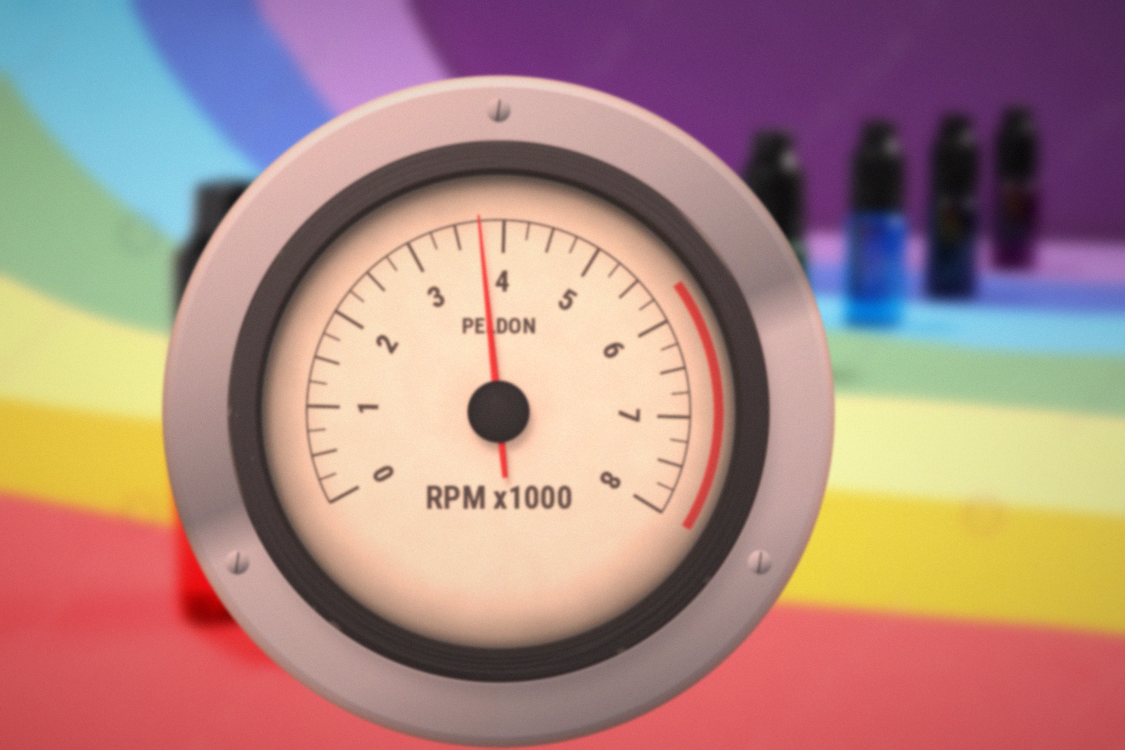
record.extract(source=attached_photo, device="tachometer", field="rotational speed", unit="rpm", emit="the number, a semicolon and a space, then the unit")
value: 3750; rpm
